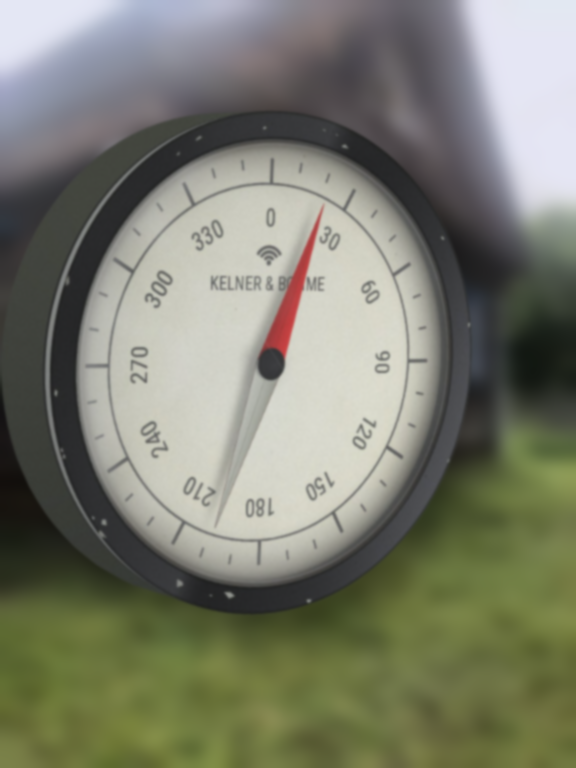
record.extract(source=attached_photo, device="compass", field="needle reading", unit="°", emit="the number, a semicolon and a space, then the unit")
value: 20; °
